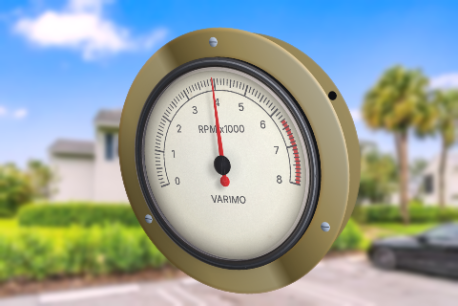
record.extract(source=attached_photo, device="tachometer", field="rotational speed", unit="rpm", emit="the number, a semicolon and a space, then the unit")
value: 4000; rpm
